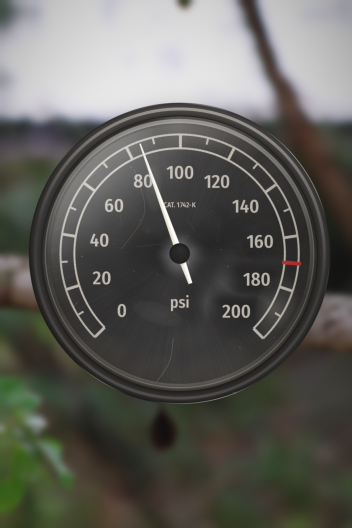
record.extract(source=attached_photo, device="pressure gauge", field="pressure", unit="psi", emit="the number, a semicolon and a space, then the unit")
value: 85; psi
